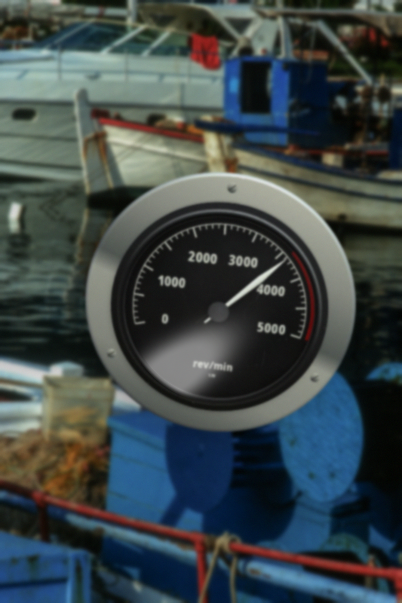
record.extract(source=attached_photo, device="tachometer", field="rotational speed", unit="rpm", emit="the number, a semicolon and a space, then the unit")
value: 3600; rpm
